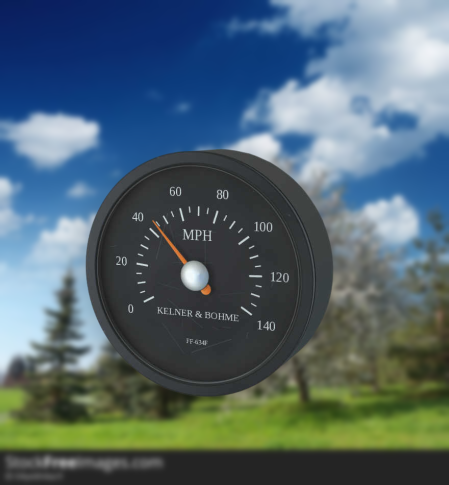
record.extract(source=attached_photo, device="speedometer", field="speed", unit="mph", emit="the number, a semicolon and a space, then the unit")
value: 45; mph
